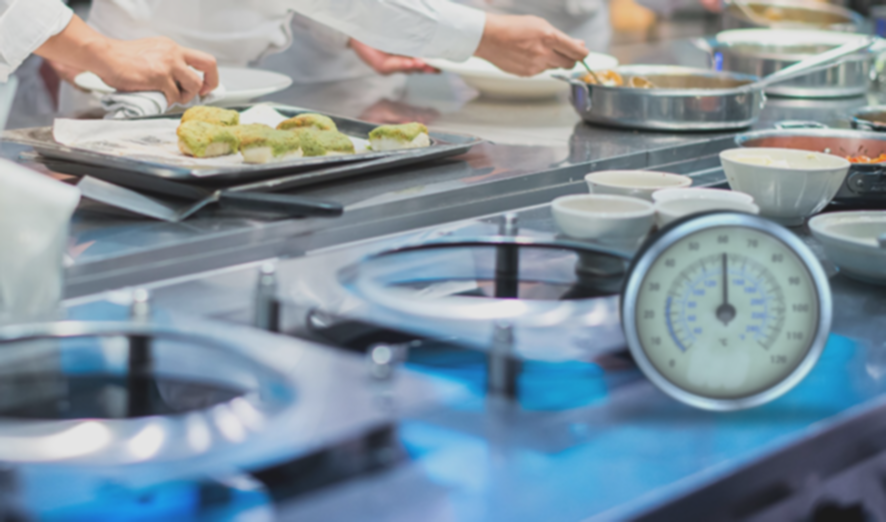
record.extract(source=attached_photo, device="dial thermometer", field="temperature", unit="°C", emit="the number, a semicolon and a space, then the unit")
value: 60; °C
